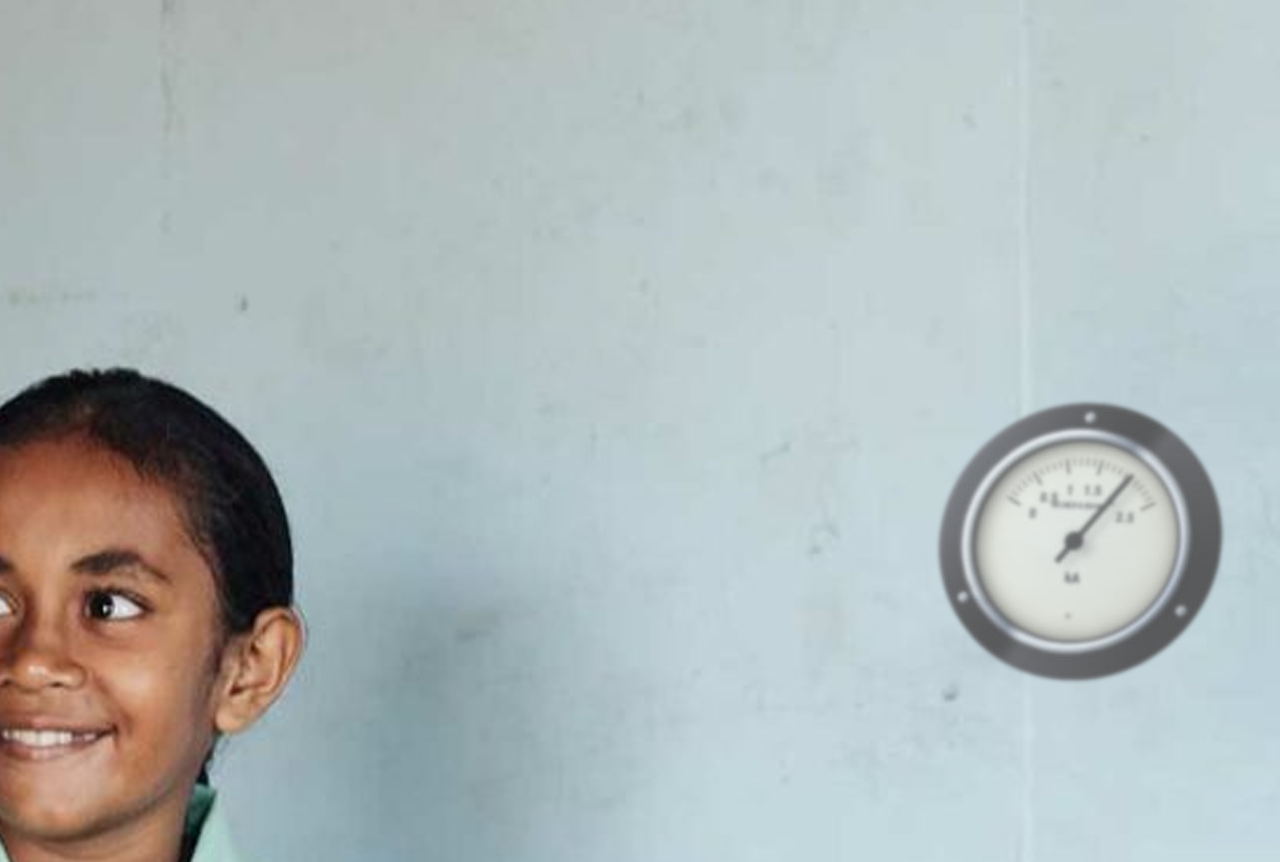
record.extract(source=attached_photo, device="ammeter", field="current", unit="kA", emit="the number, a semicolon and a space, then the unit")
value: 2; kA
